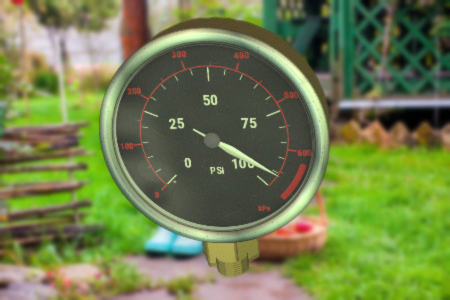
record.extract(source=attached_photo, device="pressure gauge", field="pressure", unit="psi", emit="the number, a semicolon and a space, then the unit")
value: 95; psi
